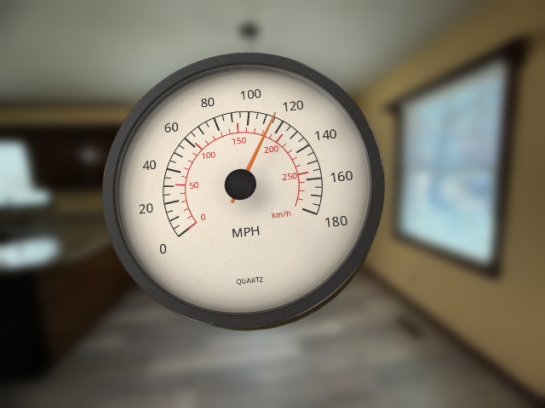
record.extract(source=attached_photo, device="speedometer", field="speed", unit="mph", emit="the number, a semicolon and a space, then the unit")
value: 115; mph
